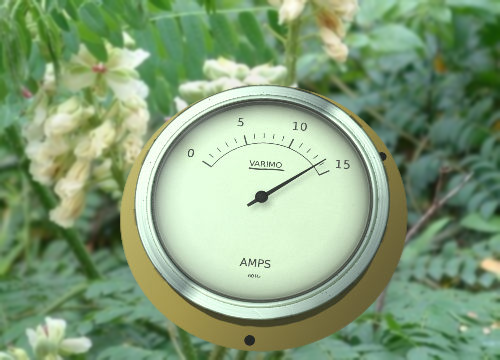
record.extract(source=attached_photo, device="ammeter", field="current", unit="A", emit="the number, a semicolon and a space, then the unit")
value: 14; A
